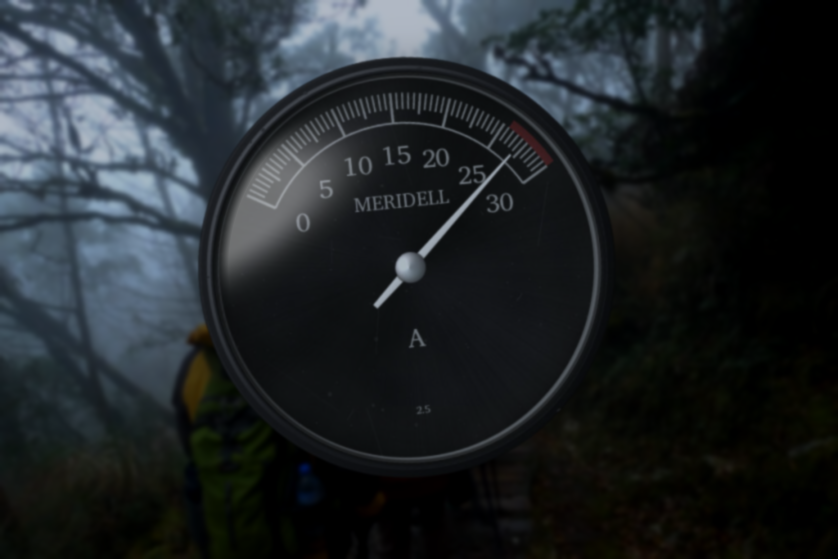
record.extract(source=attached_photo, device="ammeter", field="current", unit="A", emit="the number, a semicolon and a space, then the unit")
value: 27; A
